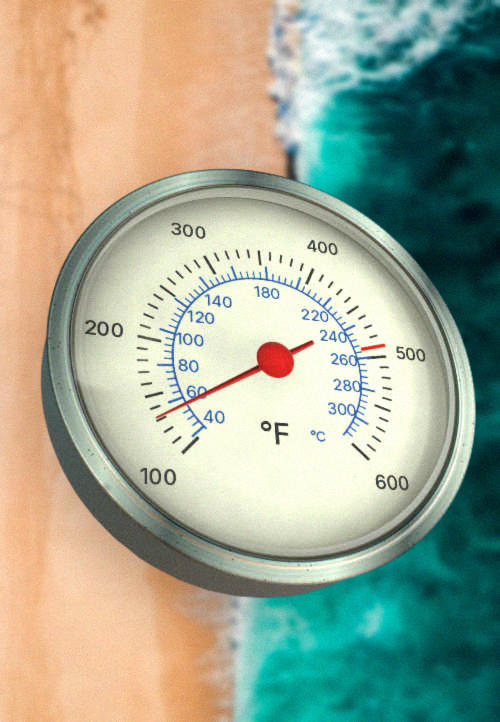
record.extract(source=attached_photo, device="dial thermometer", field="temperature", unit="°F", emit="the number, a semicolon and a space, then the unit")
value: 130; °F
